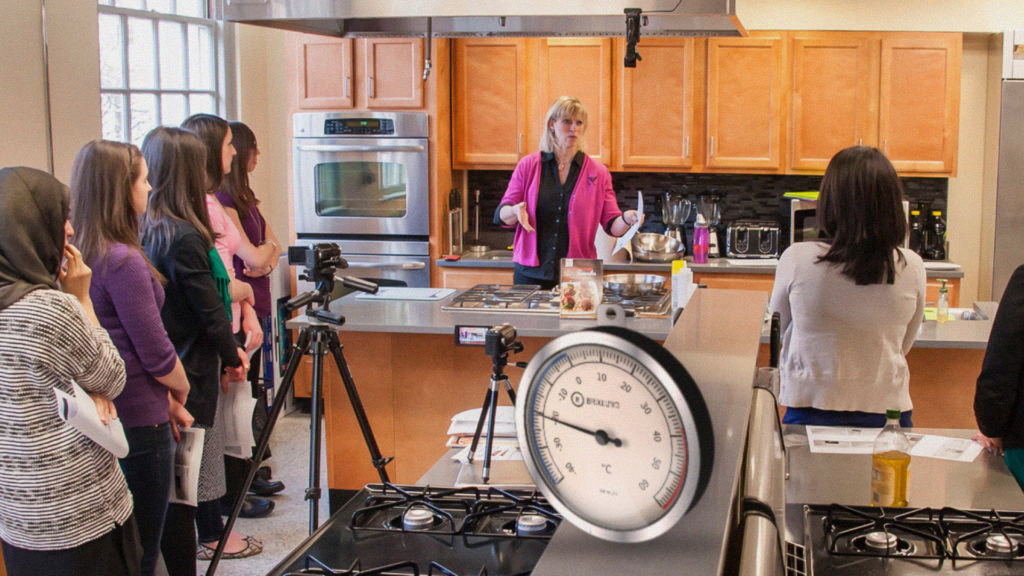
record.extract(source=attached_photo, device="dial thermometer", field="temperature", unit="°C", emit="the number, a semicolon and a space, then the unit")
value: -20; °C
